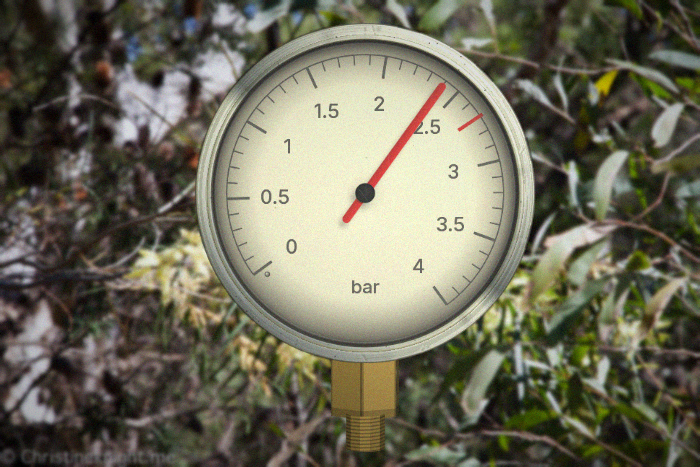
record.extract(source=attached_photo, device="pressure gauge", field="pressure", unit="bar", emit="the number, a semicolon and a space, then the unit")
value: 2.4; bar
